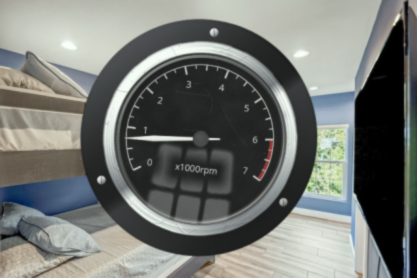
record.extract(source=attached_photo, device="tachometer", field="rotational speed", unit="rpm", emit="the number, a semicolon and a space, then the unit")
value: 750; rpm
